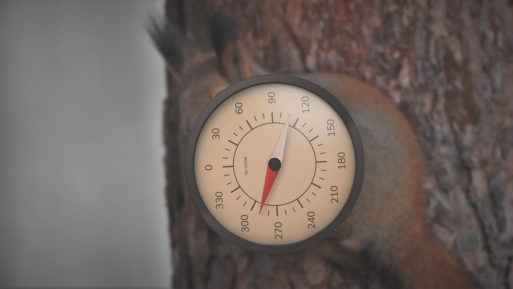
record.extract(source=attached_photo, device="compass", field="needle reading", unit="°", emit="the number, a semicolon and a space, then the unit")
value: 290; °
